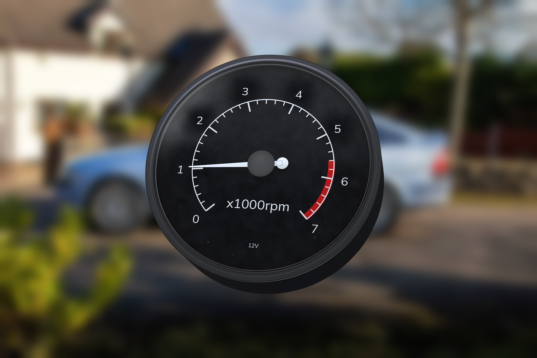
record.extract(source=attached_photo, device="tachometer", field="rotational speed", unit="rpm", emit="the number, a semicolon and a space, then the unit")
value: 1000; rpm
